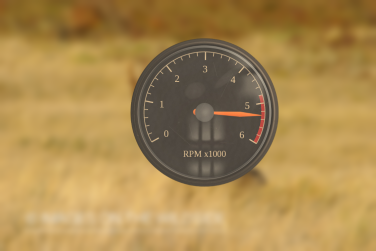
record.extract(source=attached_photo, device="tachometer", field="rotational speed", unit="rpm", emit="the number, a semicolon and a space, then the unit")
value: 5300; rpm
